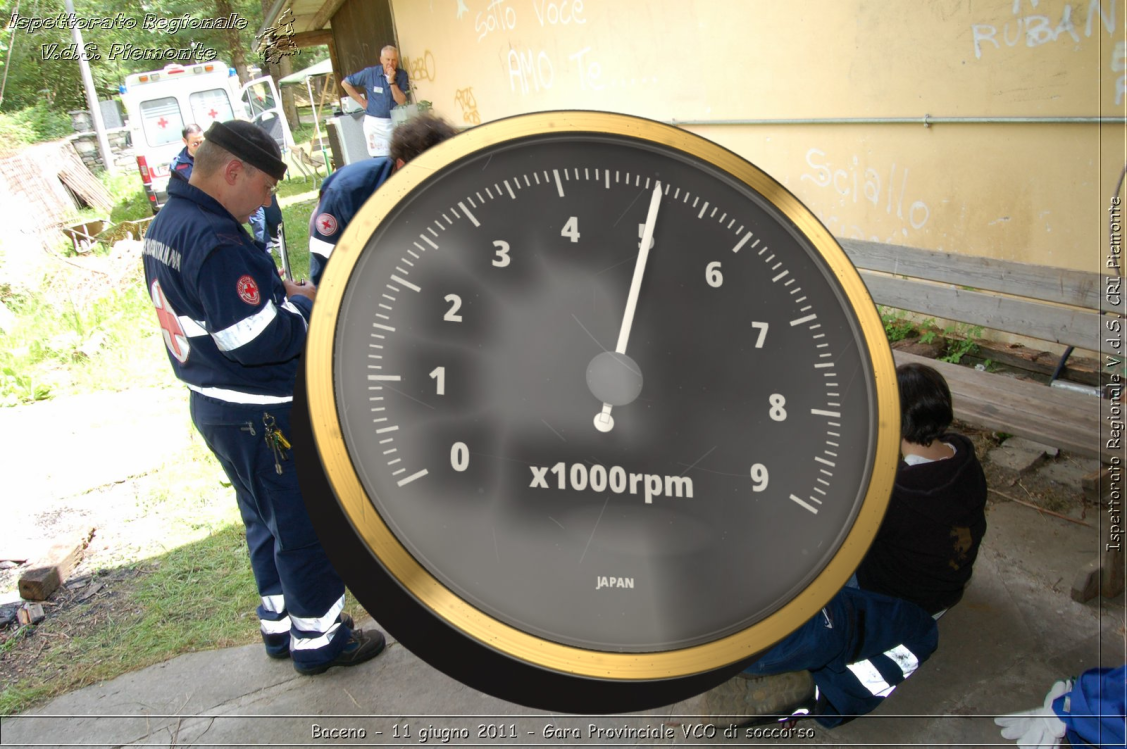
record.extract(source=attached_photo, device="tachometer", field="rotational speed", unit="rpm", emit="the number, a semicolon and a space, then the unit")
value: 5000; rpm
